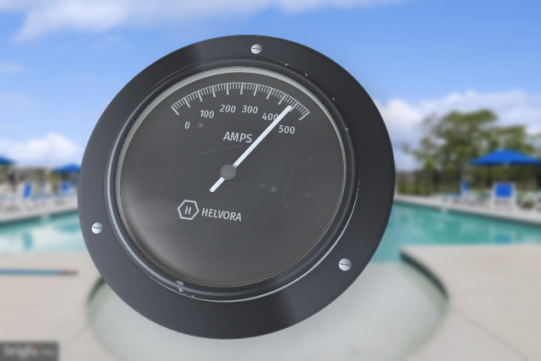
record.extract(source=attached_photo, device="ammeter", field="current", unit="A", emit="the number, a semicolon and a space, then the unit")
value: 450; A
